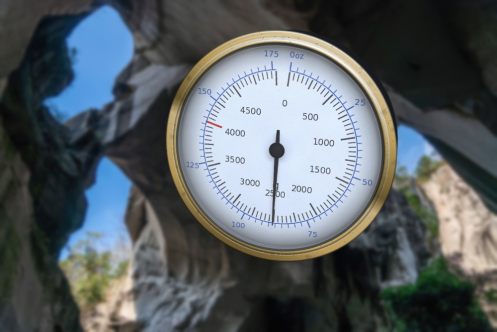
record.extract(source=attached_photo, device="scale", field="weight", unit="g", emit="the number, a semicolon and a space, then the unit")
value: 2500; g
